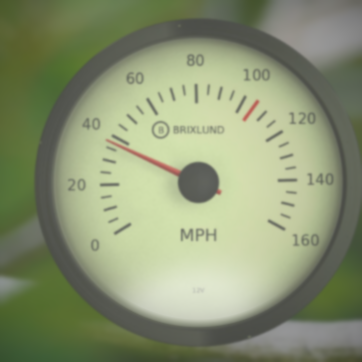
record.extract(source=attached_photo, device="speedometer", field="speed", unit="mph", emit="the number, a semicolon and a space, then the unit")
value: 37.5; mph
